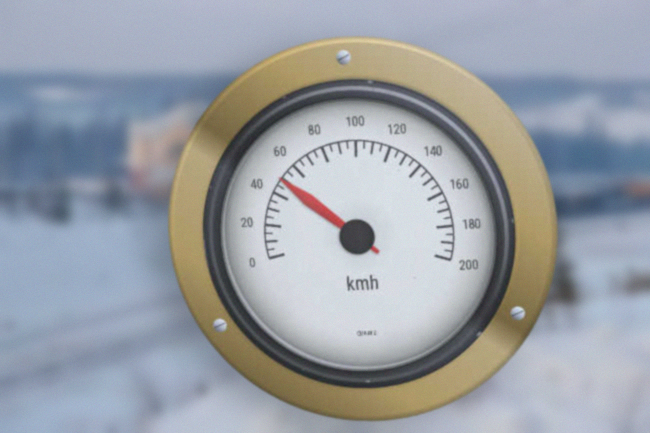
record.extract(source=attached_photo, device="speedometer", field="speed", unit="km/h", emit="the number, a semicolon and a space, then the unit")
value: 50; km/h
